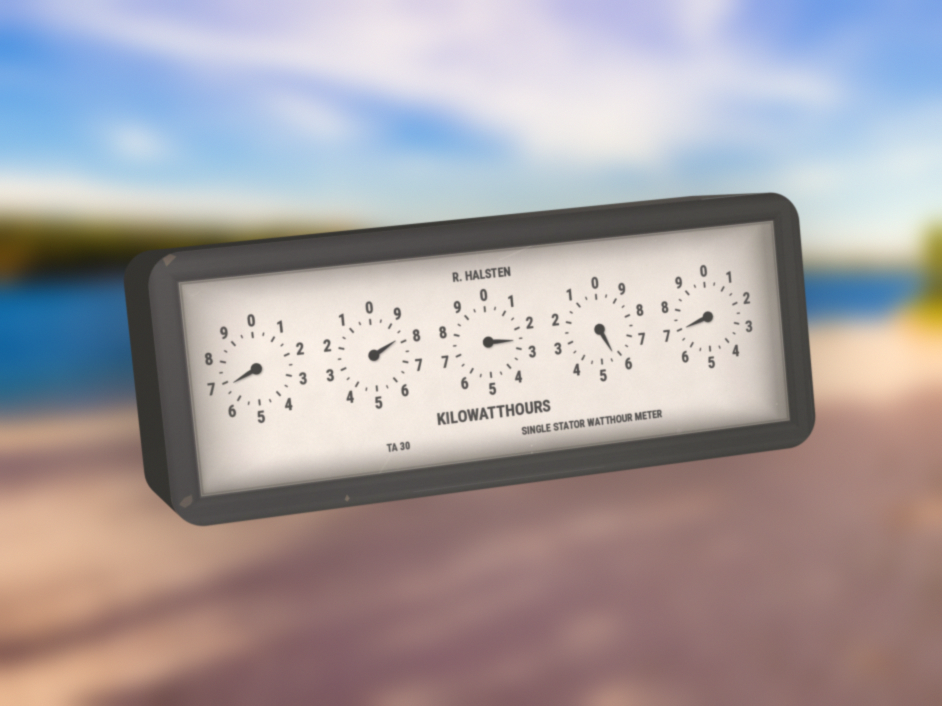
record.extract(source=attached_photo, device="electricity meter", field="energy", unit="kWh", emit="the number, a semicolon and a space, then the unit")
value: 68257; kWh
